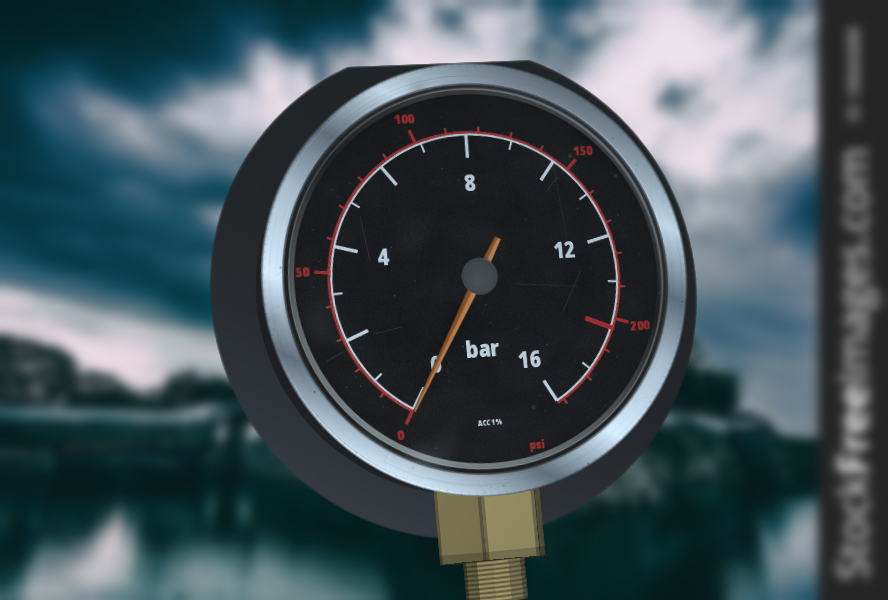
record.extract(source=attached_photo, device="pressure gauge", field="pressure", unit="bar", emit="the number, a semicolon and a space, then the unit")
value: 0; bar
